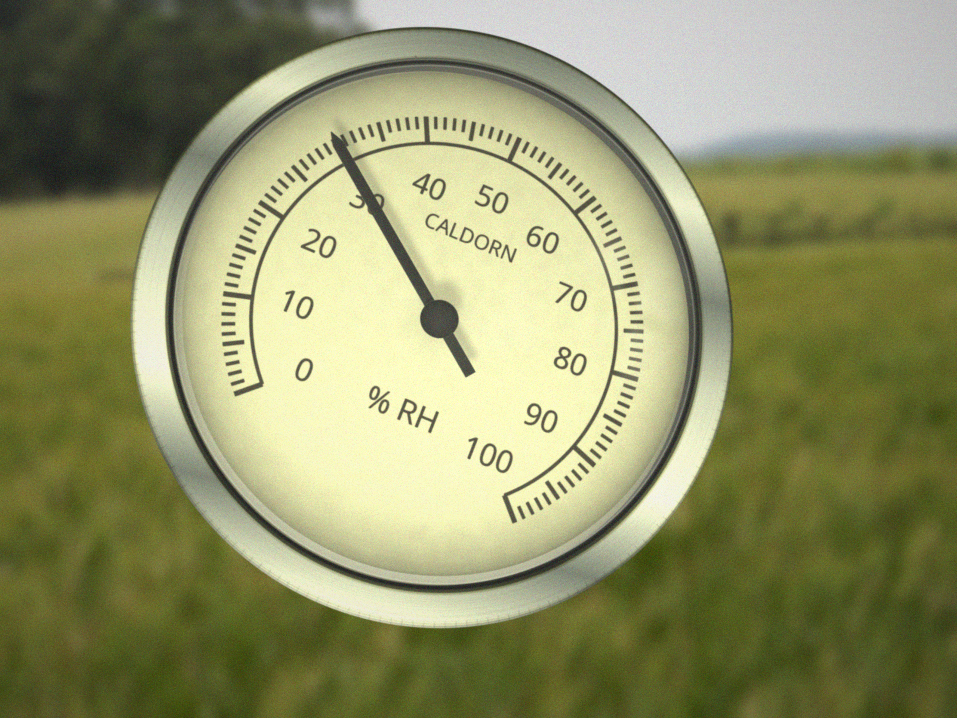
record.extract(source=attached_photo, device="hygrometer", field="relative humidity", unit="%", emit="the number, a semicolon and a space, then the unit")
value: 30; %
